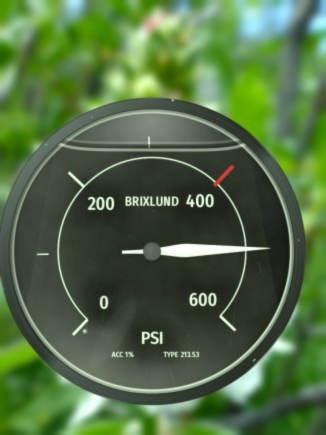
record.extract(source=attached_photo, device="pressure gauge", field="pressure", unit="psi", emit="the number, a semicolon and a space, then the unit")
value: 500; psi
